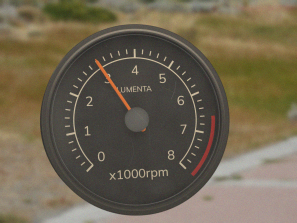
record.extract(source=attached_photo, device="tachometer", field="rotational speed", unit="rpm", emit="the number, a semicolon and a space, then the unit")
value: 3000; rpm
